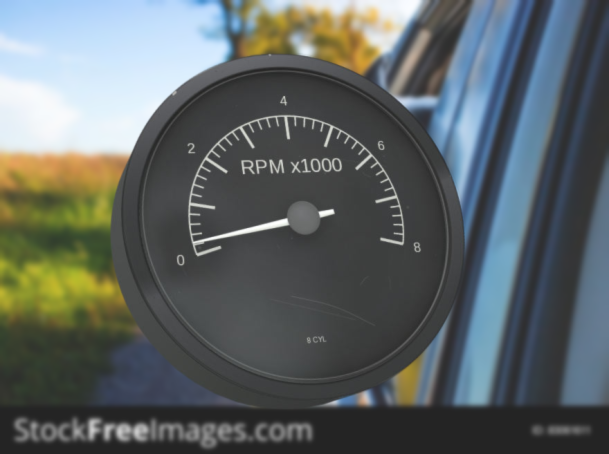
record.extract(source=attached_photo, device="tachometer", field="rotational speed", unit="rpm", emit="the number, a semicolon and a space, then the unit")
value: 200; rpm
